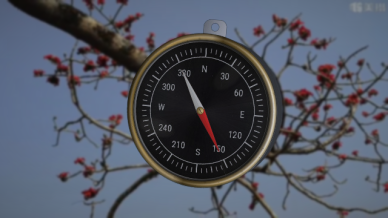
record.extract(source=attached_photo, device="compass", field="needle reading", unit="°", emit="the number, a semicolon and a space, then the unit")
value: 150; °
